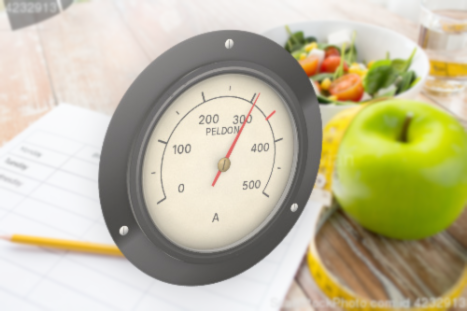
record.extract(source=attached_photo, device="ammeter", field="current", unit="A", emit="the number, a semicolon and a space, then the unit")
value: 300; A
